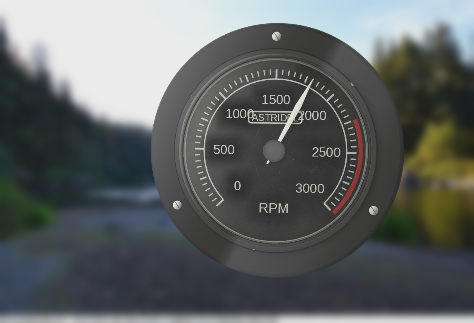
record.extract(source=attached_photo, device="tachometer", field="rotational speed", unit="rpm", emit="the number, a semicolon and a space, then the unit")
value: 1800; rpm
